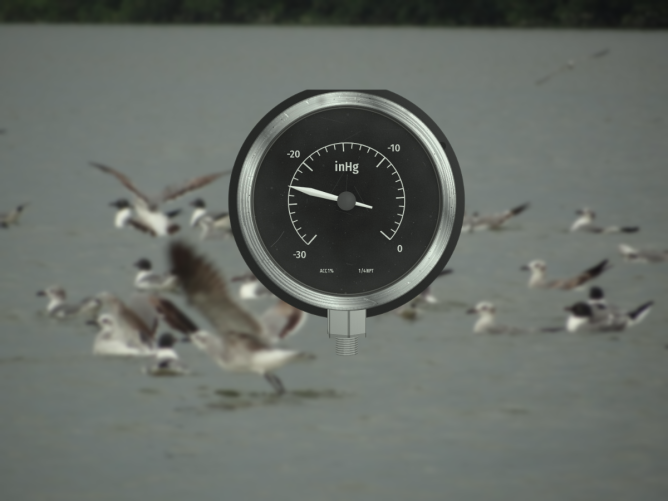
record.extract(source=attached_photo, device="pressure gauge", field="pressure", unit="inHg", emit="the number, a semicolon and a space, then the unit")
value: -23; inHg
